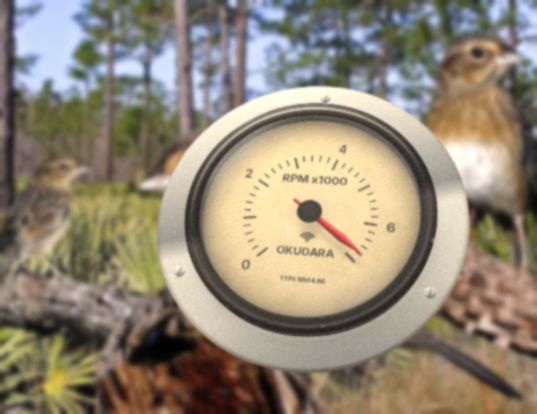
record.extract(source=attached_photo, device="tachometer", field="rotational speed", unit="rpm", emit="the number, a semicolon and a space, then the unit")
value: 6800; rpm
